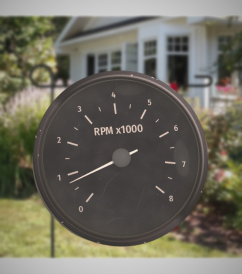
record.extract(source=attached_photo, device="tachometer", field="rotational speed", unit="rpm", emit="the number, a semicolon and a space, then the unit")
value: 750; rpm
